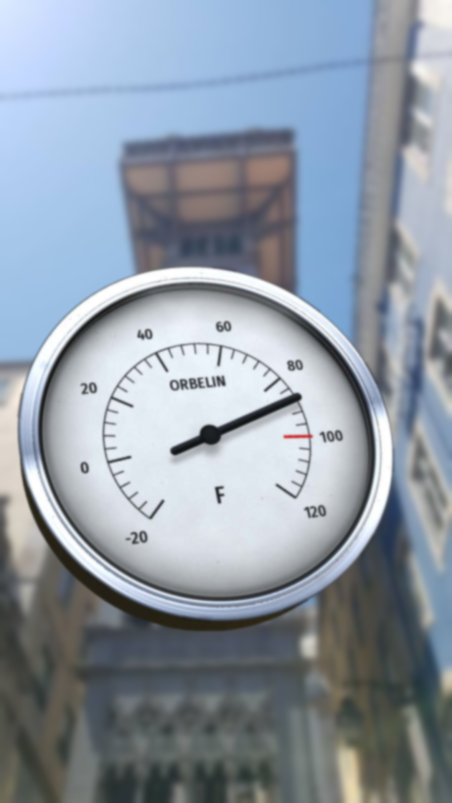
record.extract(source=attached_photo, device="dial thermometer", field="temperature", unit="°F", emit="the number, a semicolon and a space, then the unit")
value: 88; °F
